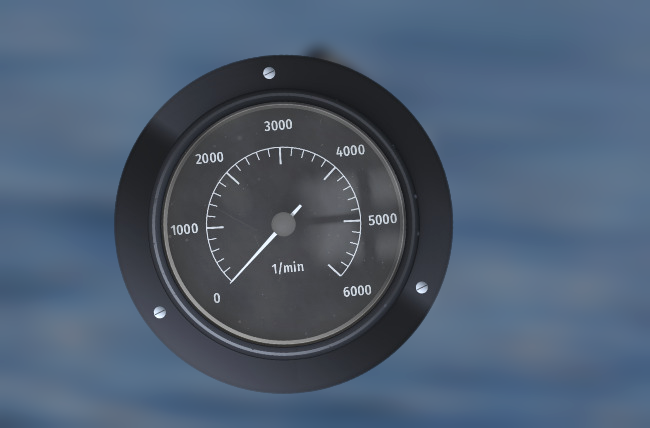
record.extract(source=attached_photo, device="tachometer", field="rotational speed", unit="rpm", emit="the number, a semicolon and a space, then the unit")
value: 0; rpm
